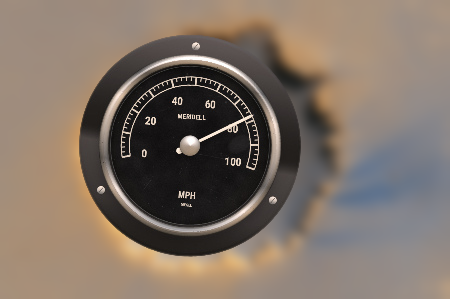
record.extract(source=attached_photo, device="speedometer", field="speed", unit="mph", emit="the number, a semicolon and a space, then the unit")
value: 78; mph
